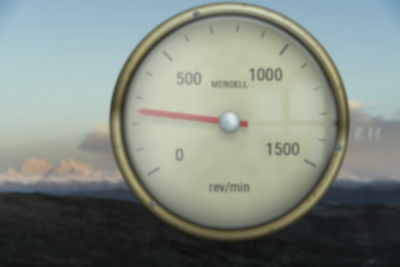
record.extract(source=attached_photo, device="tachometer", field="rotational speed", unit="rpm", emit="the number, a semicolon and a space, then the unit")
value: 250; rpm
